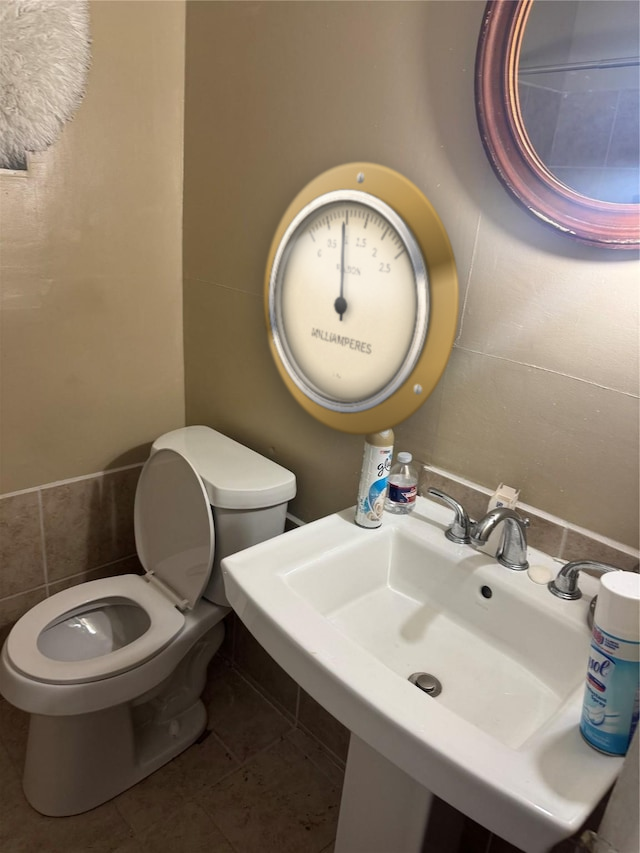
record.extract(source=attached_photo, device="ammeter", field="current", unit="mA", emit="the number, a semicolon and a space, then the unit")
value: 1; mA
